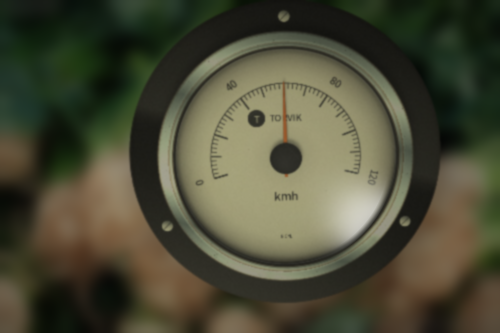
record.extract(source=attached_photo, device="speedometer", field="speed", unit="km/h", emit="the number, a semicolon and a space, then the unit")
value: 60; km/h
